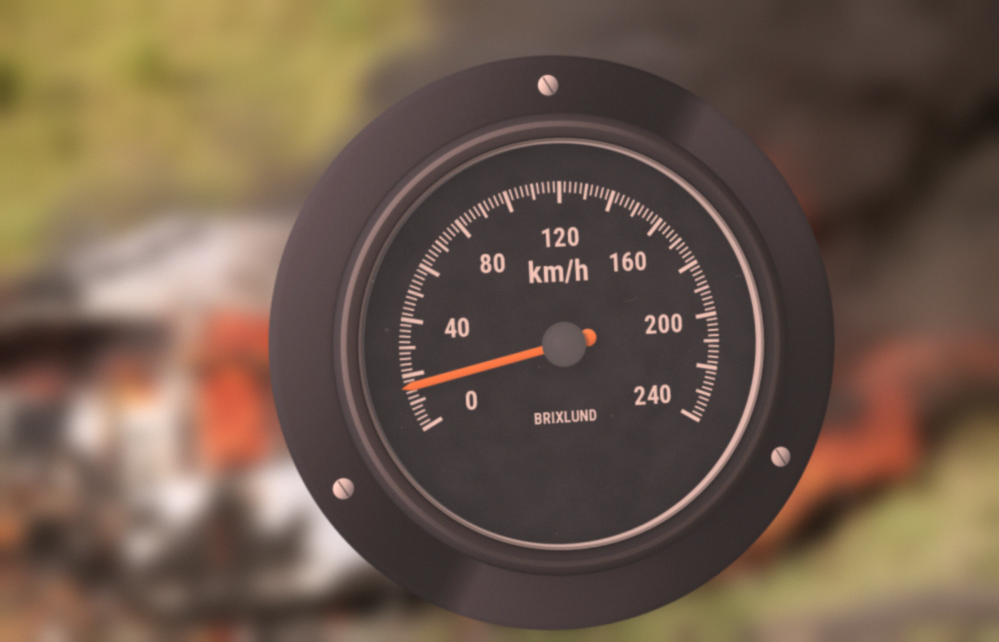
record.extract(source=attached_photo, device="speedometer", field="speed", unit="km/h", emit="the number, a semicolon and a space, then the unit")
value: 16; km/h
